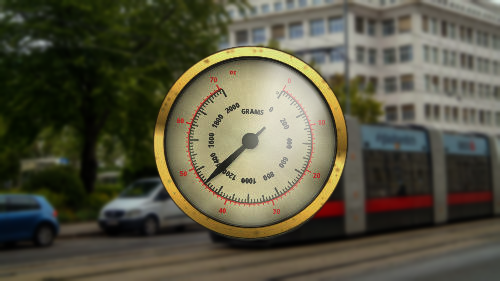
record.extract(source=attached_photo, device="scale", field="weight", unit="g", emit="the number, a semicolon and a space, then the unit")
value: 1300; g
